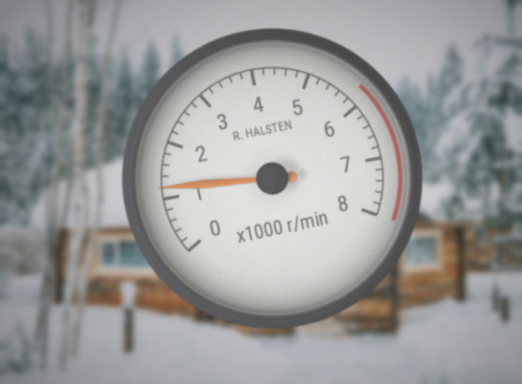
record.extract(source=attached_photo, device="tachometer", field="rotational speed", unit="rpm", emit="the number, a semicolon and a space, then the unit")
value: 1200; rpm
